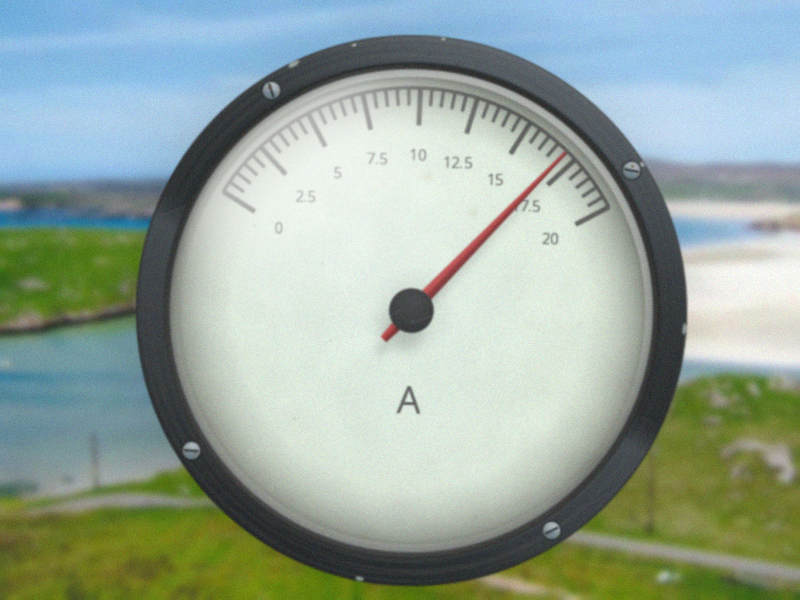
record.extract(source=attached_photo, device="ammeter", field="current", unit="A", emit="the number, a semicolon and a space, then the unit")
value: 17; A
